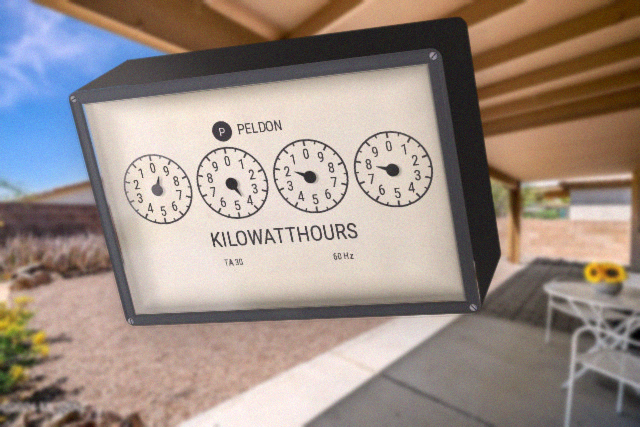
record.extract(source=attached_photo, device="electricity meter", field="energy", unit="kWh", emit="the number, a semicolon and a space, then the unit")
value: 9418; kWh
